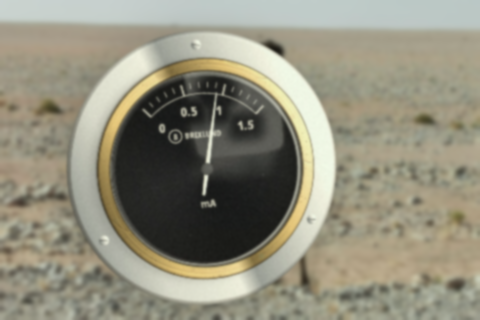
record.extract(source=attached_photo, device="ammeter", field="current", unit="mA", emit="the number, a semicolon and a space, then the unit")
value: 0.9; mA
